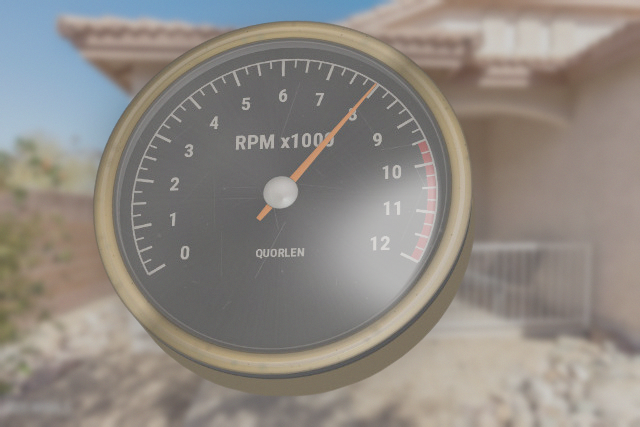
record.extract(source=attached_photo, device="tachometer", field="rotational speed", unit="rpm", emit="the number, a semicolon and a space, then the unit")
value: 8000; rpm
